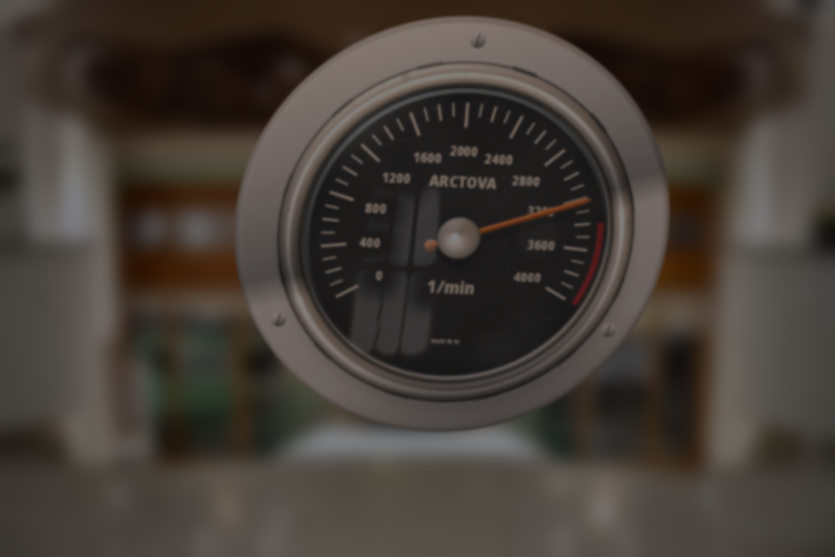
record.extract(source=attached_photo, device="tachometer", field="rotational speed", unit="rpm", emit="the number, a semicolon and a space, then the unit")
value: 3200; rpm
